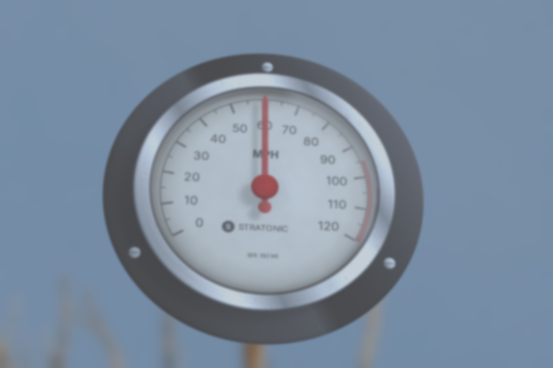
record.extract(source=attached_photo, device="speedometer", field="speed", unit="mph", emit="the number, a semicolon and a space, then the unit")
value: 60; mph
